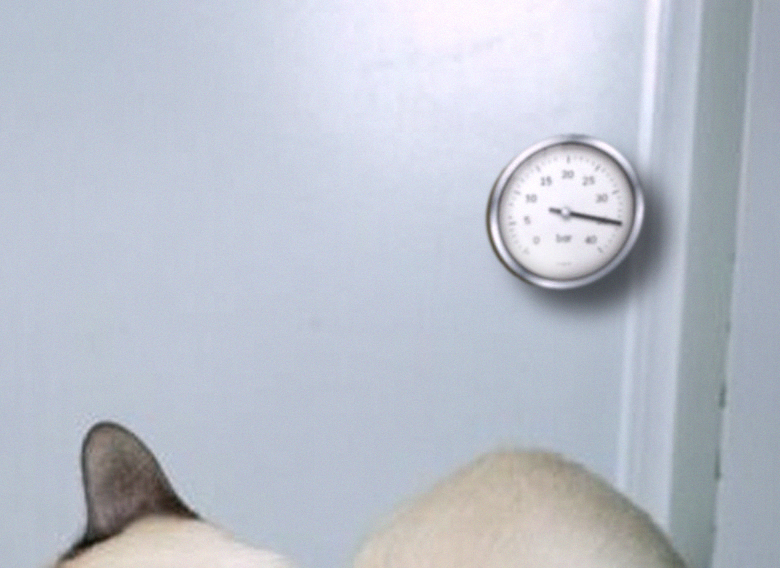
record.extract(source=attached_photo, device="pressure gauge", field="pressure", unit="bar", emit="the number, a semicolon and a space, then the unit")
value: 35; bar
